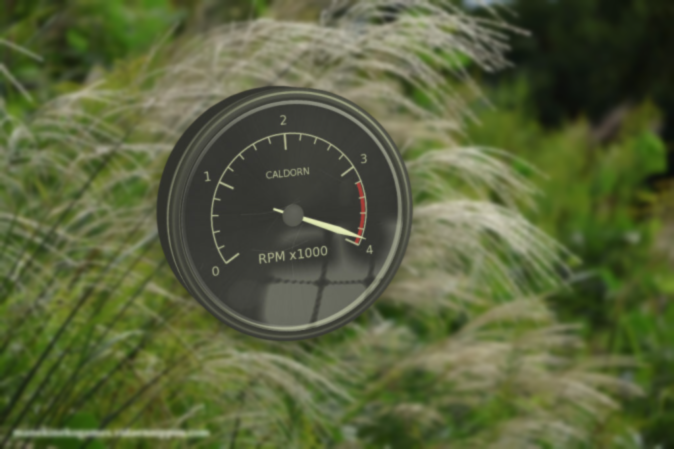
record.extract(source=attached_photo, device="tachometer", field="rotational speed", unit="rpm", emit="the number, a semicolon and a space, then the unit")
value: 3900; rpm
